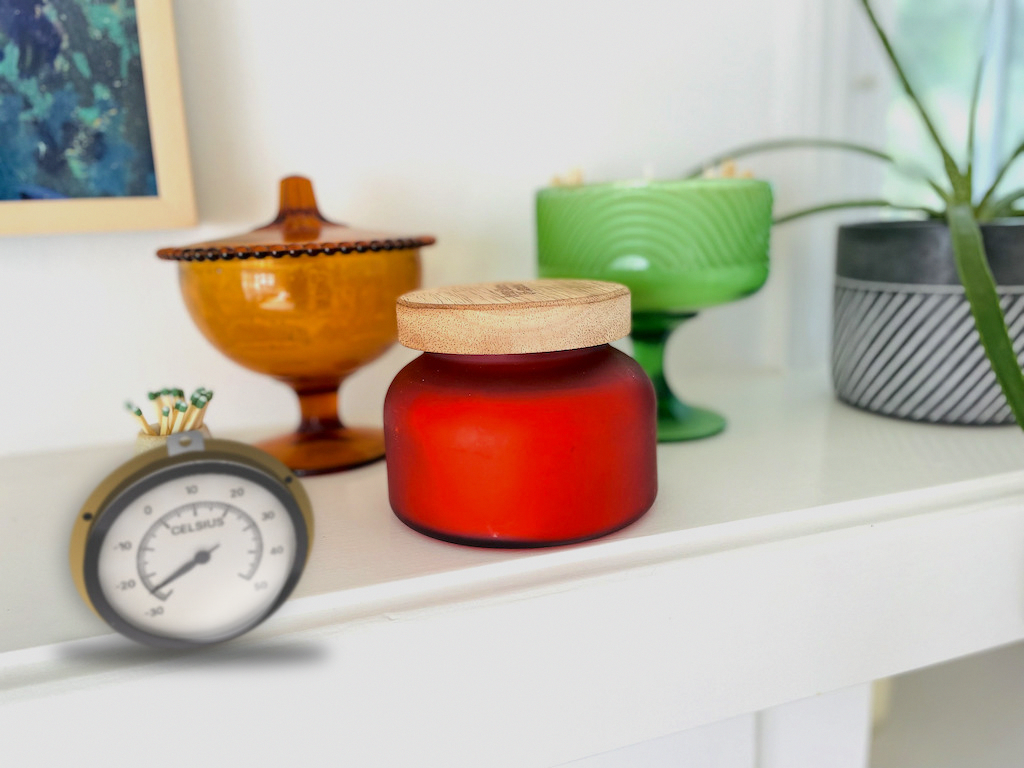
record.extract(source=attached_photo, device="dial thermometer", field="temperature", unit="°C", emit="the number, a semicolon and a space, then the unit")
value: -25; °C
